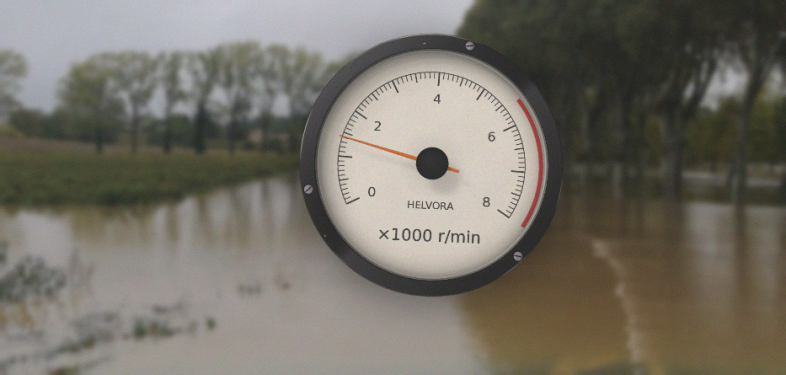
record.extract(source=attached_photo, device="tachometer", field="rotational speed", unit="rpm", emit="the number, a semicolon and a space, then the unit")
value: 1400; rpm
